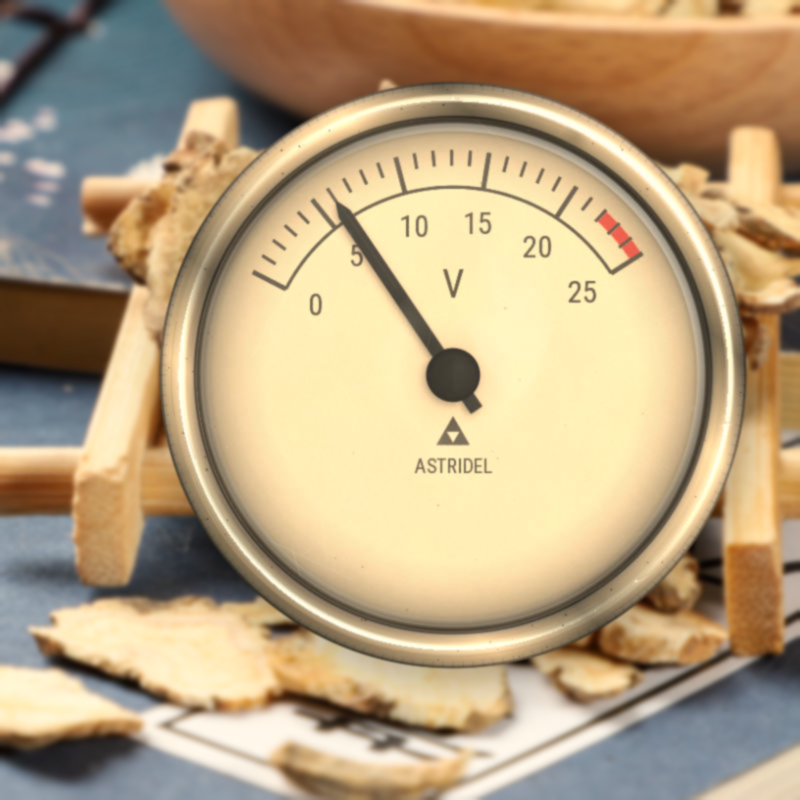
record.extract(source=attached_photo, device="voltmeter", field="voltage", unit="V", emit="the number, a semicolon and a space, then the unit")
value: 6; V
